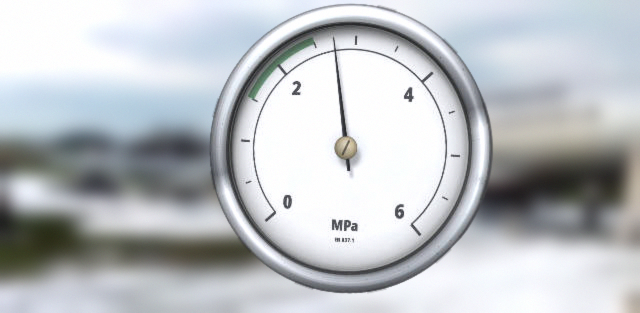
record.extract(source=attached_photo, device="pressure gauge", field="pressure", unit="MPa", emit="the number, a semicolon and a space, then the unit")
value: 2.75; MPa
